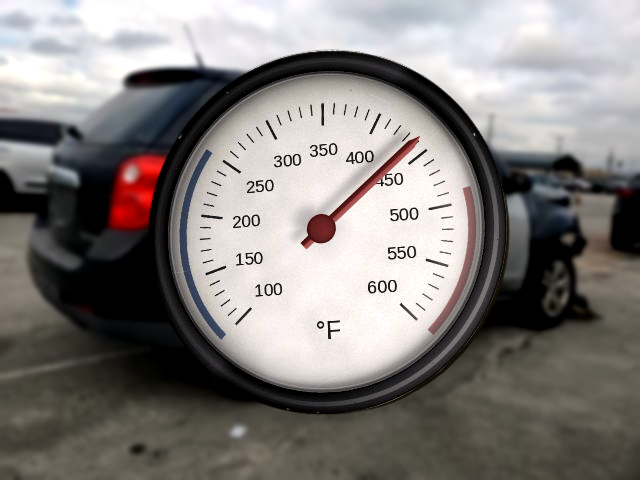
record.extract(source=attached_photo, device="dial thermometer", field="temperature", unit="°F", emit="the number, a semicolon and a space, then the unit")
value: 440; °F
